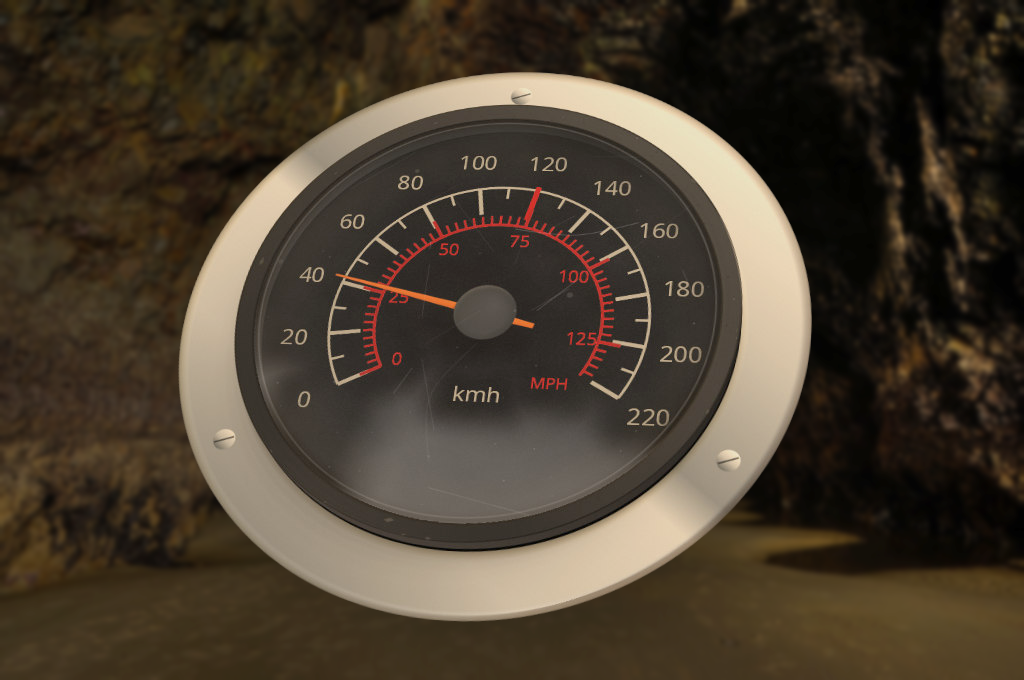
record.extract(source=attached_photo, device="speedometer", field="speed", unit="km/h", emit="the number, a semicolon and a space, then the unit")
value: 40; km/h
